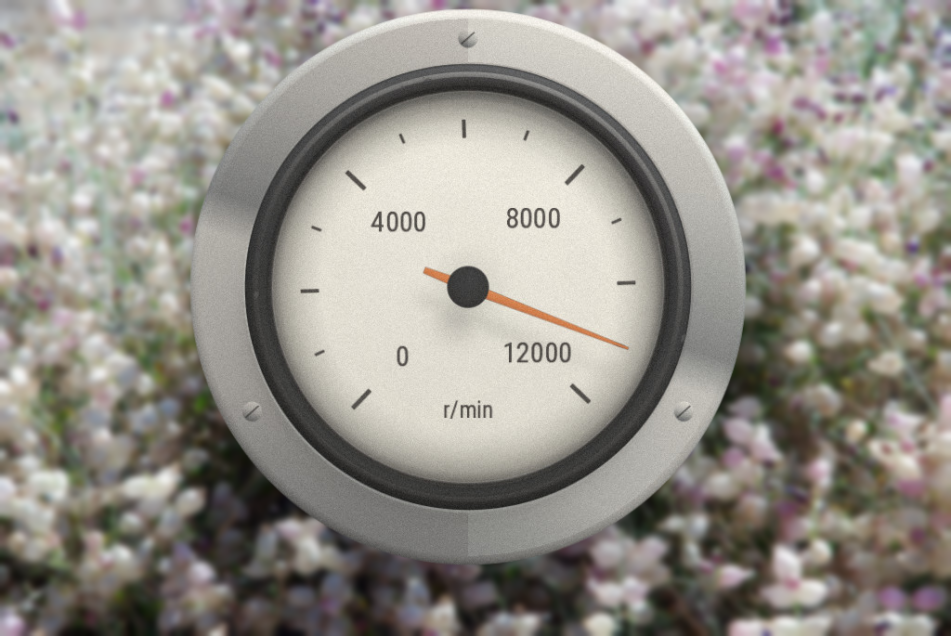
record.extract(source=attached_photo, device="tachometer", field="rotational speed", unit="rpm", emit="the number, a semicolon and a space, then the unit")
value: 11000; rpm
